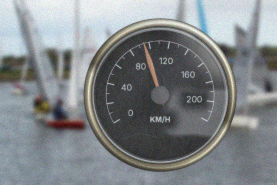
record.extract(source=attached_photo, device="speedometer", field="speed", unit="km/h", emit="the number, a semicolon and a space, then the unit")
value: 95; km/h
